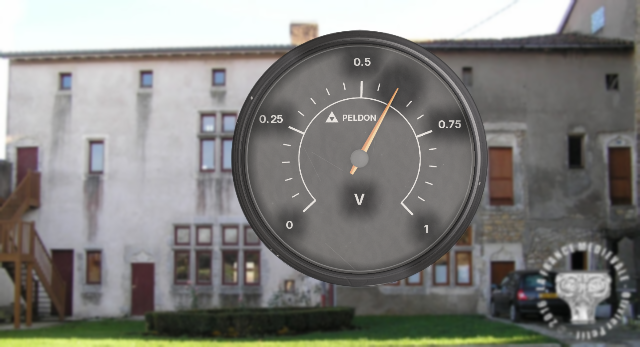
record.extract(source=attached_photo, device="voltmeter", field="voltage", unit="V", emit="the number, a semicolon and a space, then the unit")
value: 0.6; V
